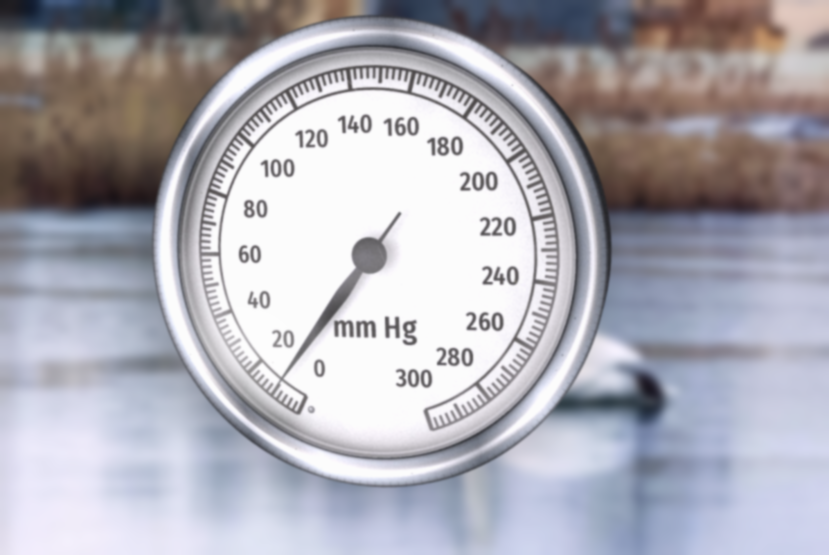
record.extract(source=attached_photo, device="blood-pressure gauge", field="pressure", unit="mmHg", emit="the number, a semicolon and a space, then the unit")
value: 10; mmHg
